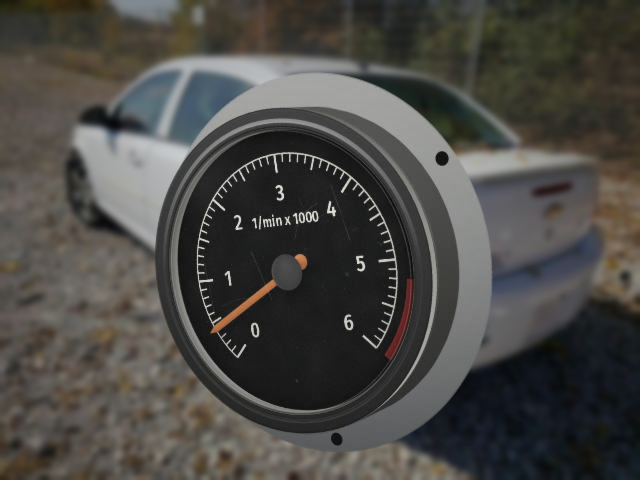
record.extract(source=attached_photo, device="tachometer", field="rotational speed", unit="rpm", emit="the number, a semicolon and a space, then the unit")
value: 400; rpm
